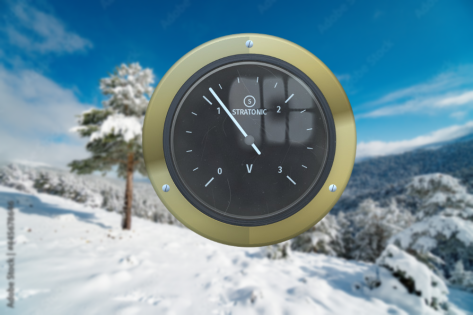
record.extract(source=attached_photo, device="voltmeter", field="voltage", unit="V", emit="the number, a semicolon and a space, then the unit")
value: 1.1; V
